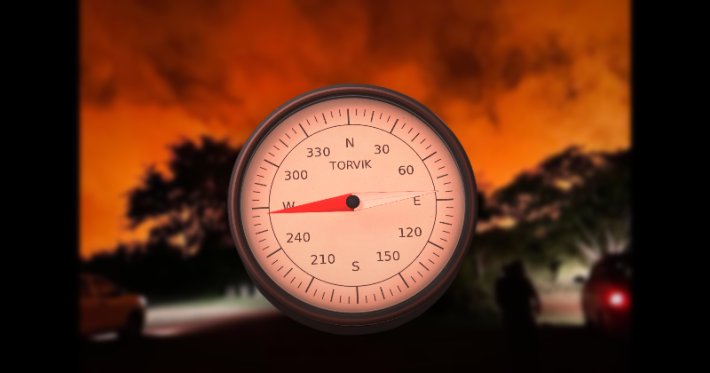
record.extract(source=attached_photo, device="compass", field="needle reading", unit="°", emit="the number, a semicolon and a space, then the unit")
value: 265; °
